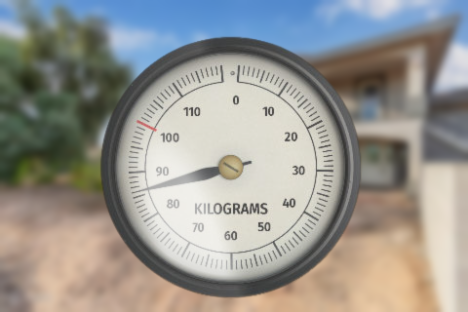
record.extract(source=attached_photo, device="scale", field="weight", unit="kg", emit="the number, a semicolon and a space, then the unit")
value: 86; kg
